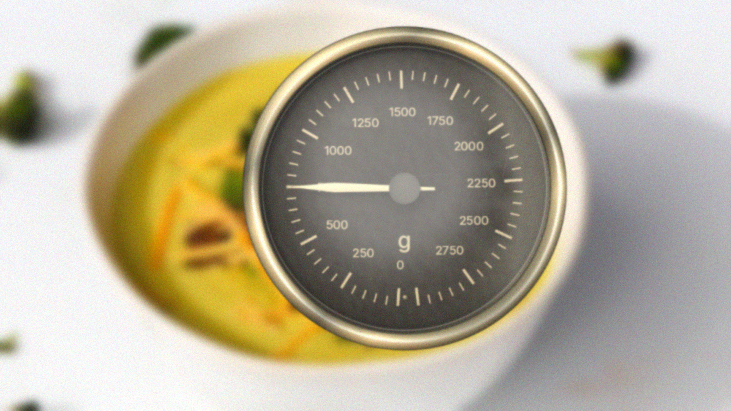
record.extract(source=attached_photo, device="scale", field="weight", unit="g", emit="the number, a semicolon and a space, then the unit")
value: 750; g
